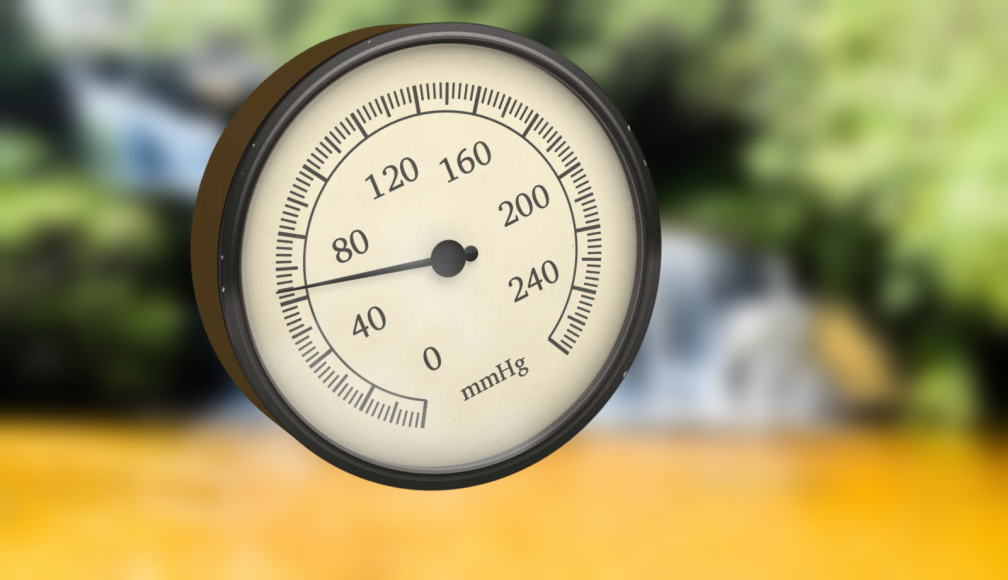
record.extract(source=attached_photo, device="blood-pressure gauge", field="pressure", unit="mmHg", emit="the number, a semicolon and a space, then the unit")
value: 64; mmHg
